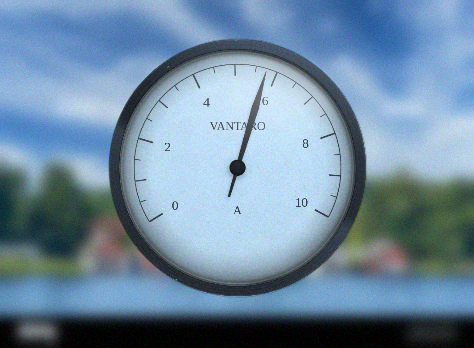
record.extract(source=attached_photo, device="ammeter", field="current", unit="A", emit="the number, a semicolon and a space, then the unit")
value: 5.75; A
